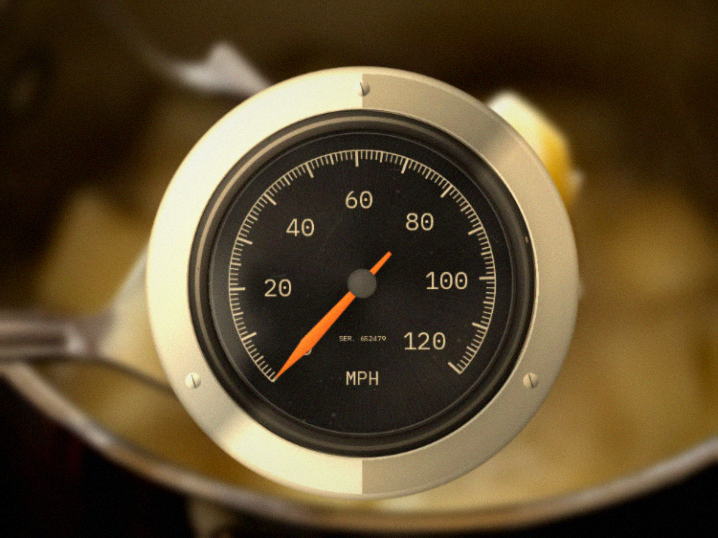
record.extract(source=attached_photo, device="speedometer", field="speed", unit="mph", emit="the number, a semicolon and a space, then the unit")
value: 0; mph
